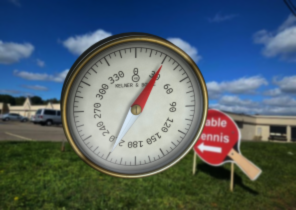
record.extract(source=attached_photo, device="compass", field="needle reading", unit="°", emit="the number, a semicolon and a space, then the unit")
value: 30; °
